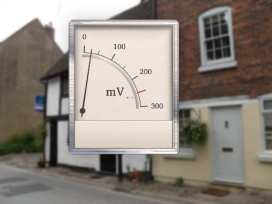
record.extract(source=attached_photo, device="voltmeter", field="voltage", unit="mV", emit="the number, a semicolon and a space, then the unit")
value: 25; mV
